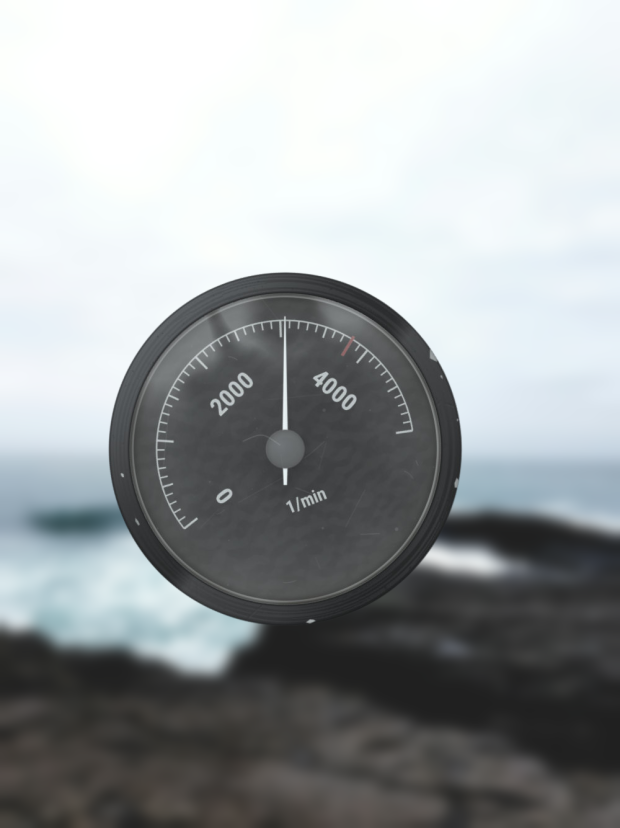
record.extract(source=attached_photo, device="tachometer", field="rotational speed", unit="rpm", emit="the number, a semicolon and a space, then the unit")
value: 3050; rpm
